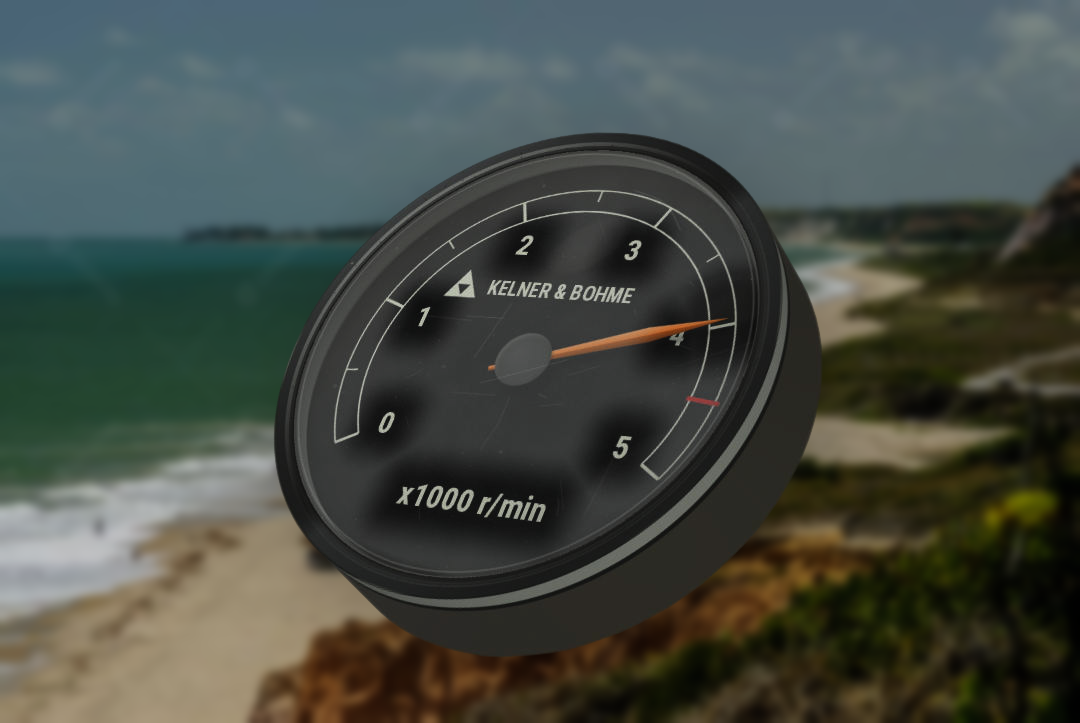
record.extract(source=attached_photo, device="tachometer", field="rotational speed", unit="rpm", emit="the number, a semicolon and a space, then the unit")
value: 4000; rpm
